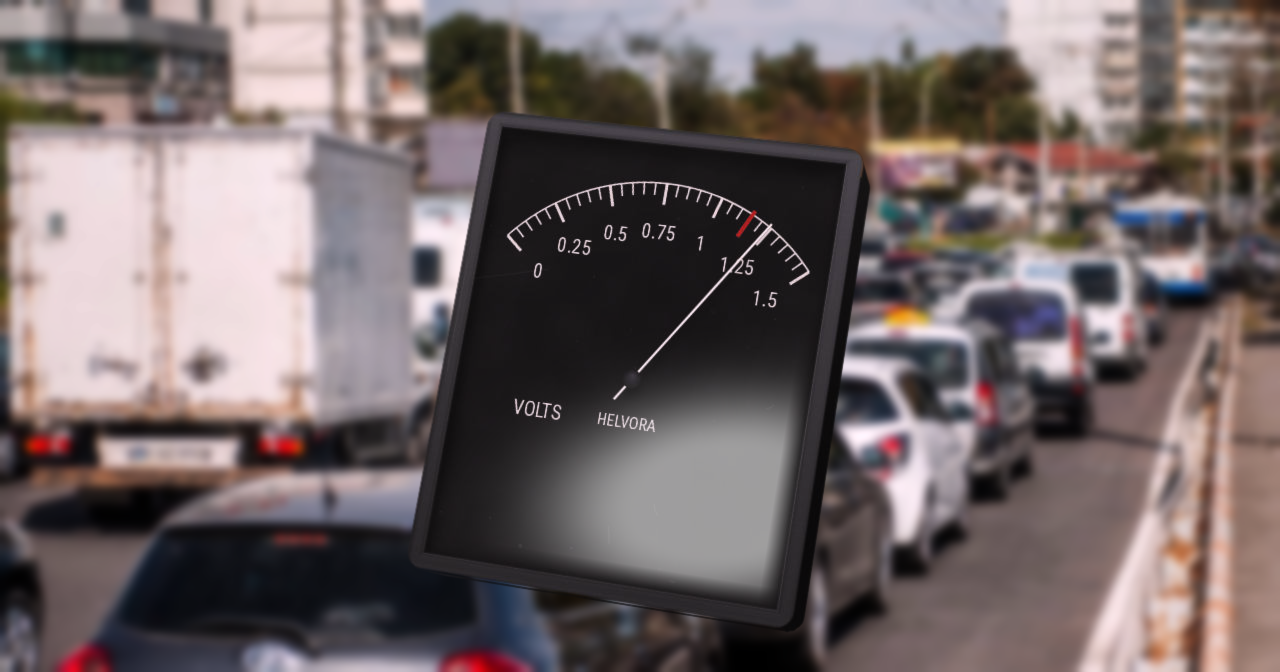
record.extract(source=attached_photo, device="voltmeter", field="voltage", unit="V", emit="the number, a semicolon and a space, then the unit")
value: 1.25; V
